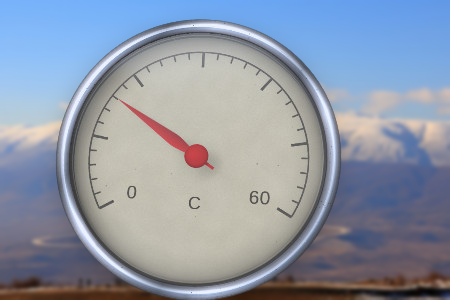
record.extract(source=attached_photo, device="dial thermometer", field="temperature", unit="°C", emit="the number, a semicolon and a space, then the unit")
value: 16; °C
